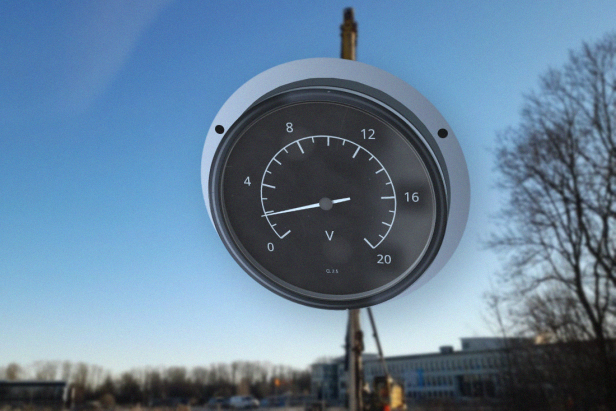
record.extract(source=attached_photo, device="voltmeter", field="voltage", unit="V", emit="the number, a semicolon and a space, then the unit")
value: 2; V
